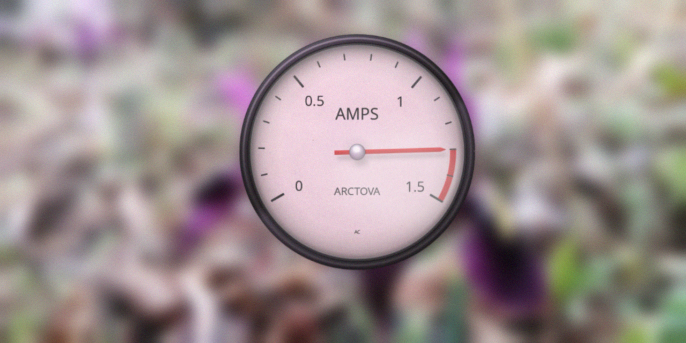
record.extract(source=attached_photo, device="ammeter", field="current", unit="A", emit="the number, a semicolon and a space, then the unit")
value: 1.3; A
